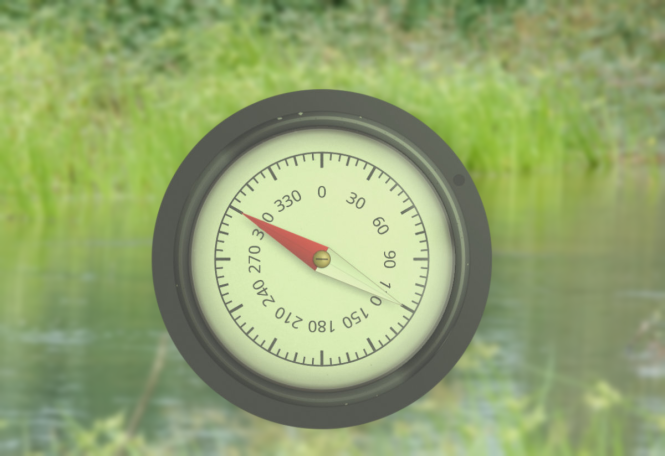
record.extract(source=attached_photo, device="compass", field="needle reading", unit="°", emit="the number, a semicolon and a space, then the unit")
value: 300; °
